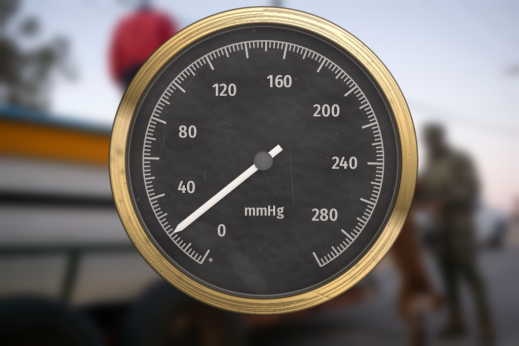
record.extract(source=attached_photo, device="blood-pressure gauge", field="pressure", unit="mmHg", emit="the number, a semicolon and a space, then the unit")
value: 20; mmHg
